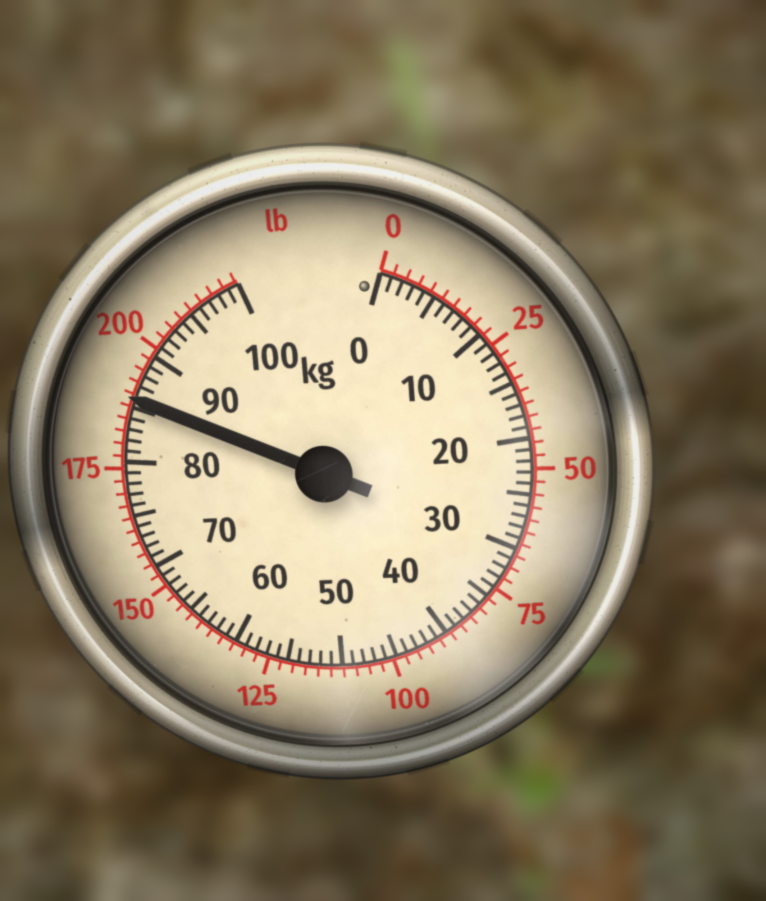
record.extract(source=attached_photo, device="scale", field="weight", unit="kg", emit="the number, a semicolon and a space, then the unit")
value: 86; kg
